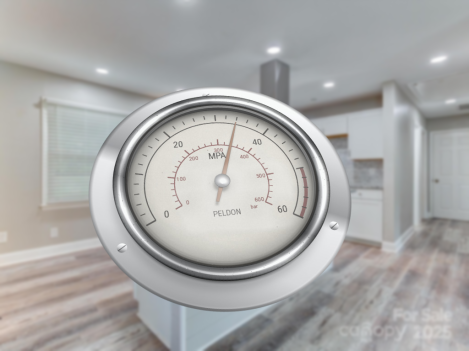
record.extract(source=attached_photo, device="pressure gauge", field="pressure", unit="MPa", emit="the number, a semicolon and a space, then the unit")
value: 34; MPa
